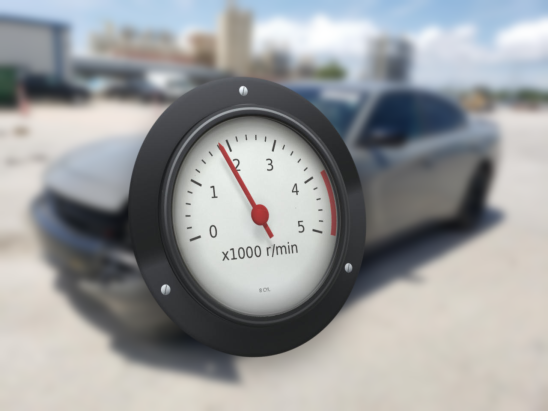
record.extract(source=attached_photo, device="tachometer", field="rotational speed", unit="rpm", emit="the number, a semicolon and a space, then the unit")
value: 1800; rpm
